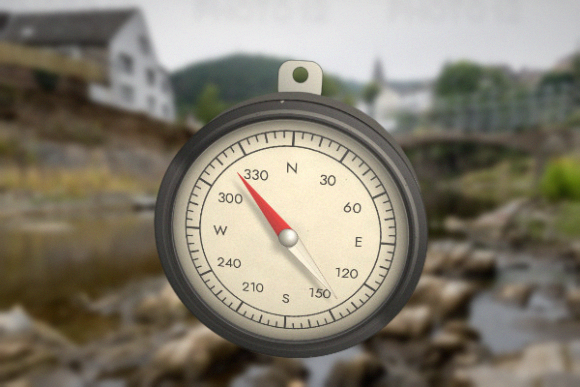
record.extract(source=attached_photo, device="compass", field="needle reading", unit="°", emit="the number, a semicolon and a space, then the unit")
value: 320; °
